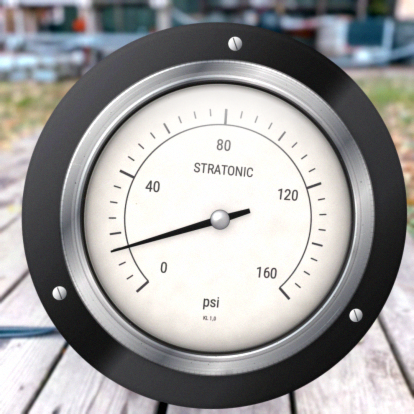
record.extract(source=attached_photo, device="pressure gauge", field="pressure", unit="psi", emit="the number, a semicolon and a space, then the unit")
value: 15; psi
